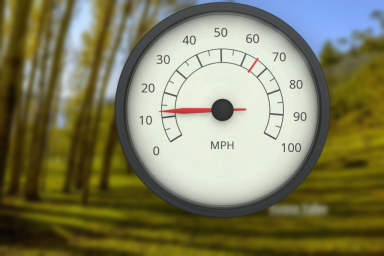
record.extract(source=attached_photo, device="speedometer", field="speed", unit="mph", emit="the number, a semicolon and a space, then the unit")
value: 12.5; mph
